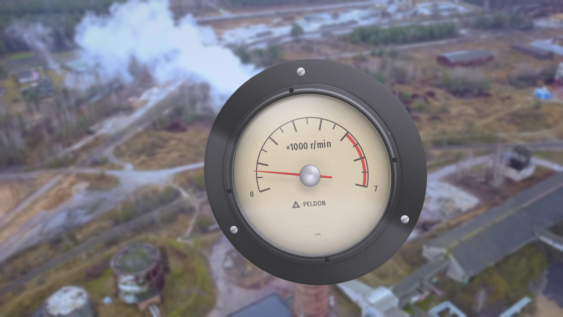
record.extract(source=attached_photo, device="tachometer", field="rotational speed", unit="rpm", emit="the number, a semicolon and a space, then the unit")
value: 750; rpm
